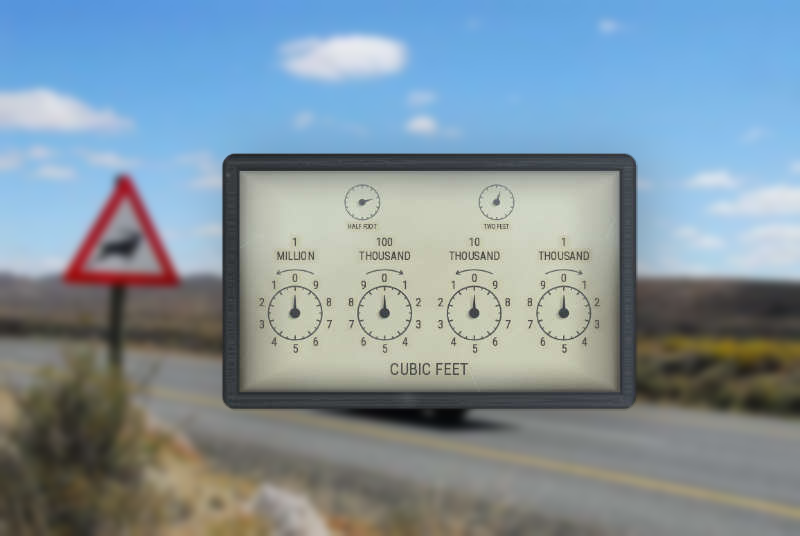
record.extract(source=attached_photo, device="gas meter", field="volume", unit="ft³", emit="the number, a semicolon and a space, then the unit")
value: 0; ft³
